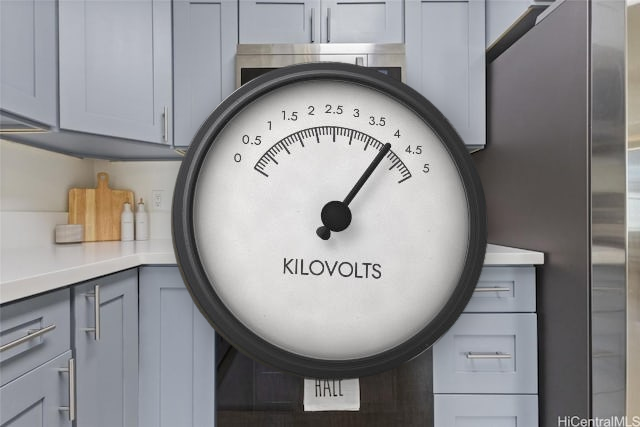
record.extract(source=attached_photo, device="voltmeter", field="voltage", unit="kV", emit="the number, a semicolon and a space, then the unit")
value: 4; kV
